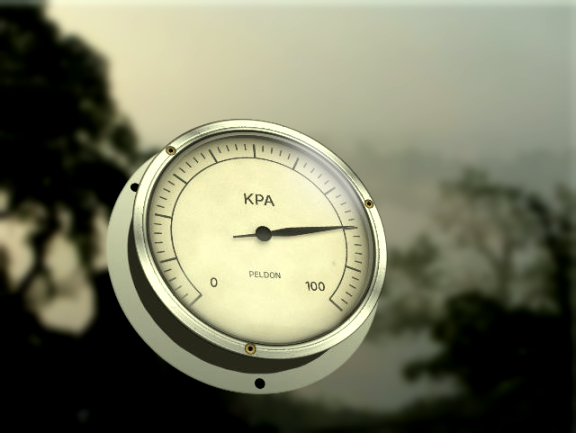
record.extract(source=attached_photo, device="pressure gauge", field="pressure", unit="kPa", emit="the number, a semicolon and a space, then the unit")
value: 80; kPa
